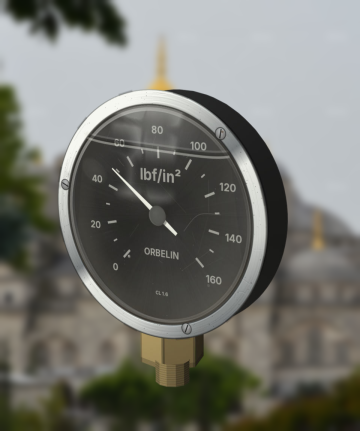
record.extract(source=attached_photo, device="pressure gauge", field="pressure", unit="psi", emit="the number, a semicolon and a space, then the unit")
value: 50; psi
